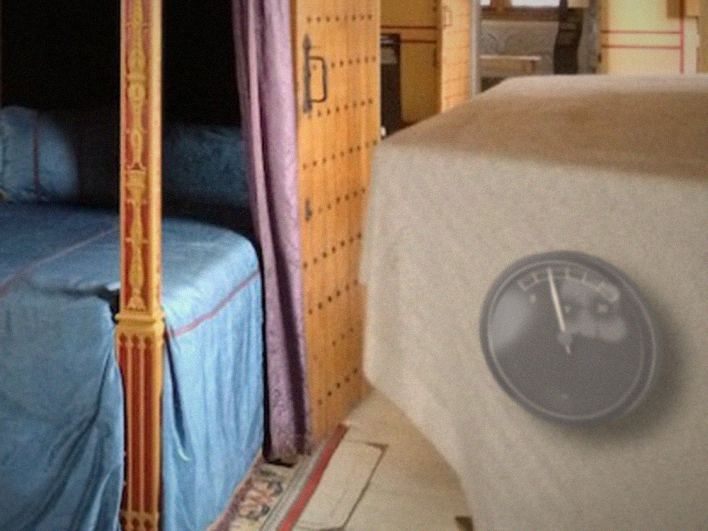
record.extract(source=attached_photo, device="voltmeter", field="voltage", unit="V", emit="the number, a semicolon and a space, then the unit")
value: 10; V
